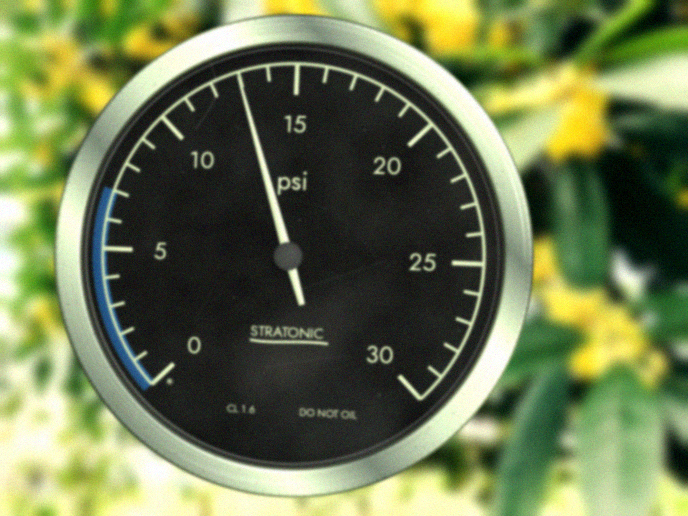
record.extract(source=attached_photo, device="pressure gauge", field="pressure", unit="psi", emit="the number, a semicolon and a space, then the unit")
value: 13; psi
